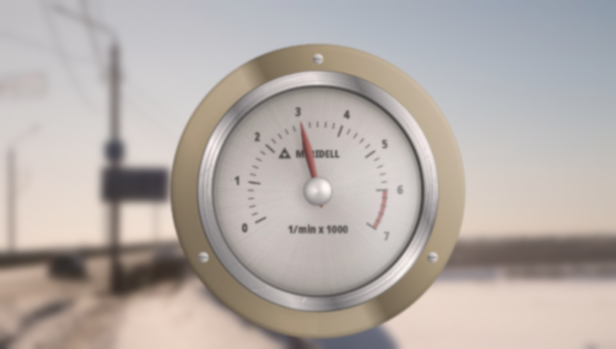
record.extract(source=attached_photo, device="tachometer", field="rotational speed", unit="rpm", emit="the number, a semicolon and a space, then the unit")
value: 3000; rpm
